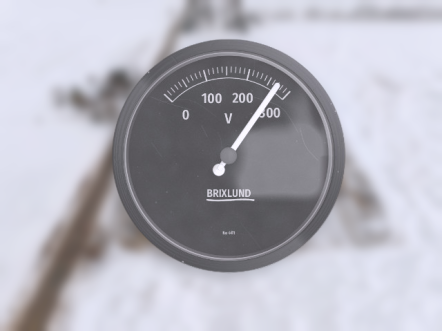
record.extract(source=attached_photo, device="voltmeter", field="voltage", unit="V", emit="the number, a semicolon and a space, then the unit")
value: 270; V
